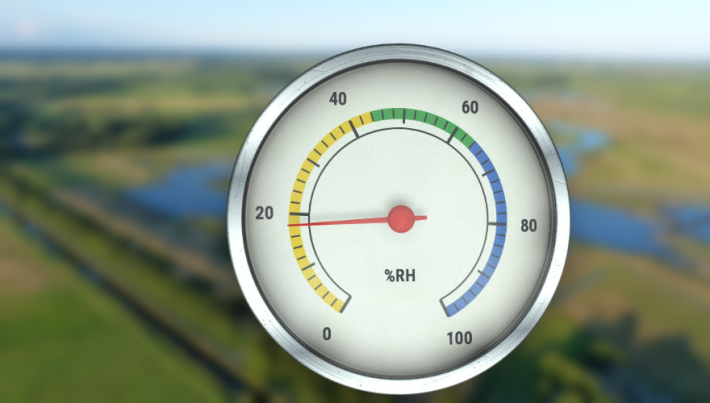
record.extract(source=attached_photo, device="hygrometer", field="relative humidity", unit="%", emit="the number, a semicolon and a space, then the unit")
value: 18; %
